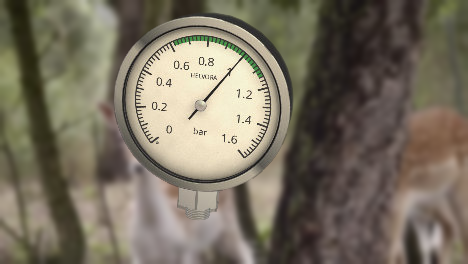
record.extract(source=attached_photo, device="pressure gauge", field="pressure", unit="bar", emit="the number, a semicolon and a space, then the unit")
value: 1; bar
